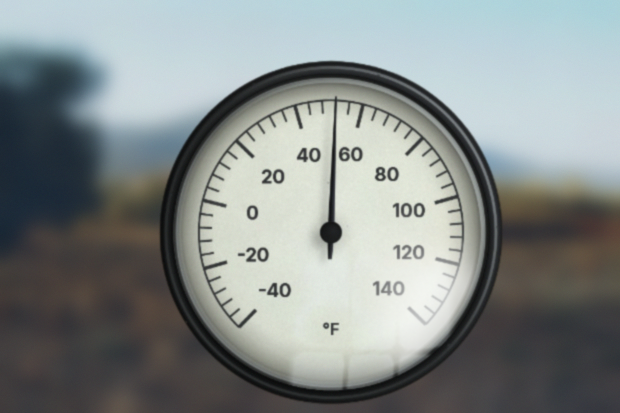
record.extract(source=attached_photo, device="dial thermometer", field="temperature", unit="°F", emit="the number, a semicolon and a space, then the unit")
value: 52; °F
